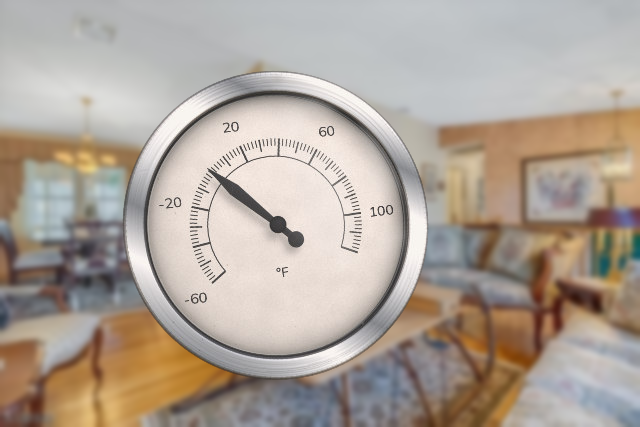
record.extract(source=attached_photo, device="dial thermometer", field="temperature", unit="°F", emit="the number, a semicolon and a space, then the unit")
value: 0; °F
